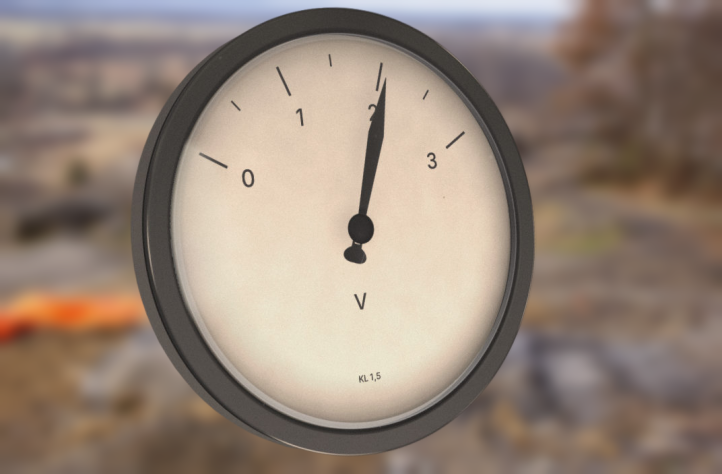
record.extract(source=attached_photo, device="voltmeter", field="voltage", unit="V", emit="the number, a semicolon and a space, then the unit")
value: 2; V
